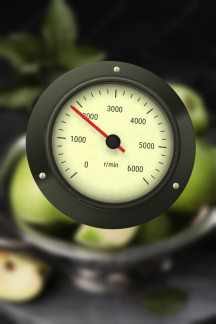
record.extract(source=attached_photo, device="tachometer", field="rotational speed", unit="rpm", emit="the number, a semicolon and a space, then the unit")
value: 1800; rpm
